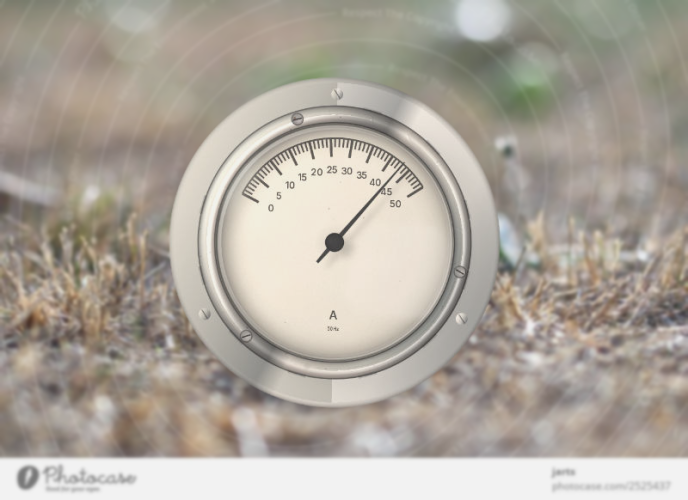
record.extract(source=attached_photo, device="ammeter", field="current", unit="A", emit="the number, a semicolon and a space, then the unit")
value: 43; A
